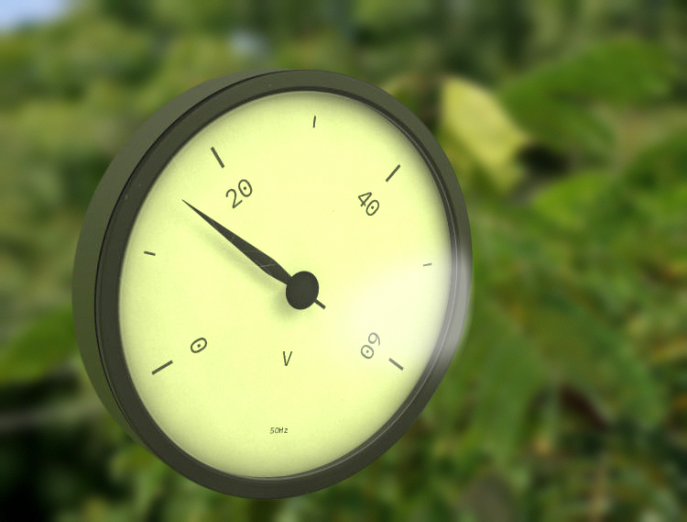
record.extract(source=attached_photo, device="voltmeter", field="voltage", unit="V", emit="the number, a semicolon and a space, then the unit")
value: 15; V
